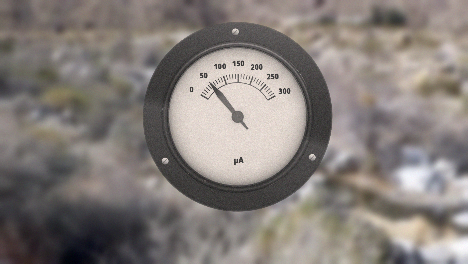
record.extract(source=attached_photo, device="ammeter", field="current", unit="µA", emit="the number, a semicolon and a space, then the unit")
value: 50; µA
